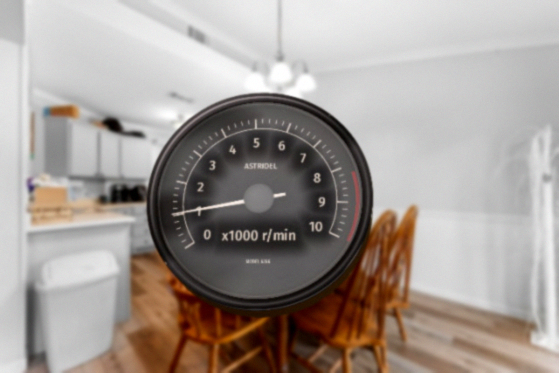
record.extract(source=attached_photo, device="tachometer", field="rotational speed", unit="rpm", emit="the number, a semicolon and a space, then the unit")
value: 1000; rpm
